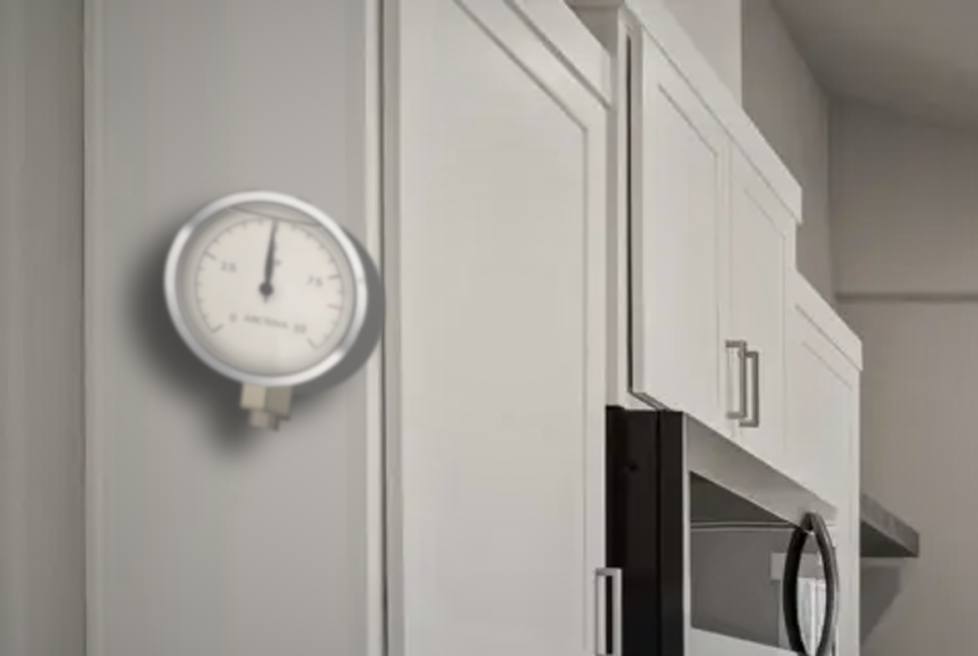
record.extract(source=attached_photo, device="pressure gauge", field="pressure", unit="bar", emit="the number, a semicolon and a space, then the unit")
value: 5; bar
